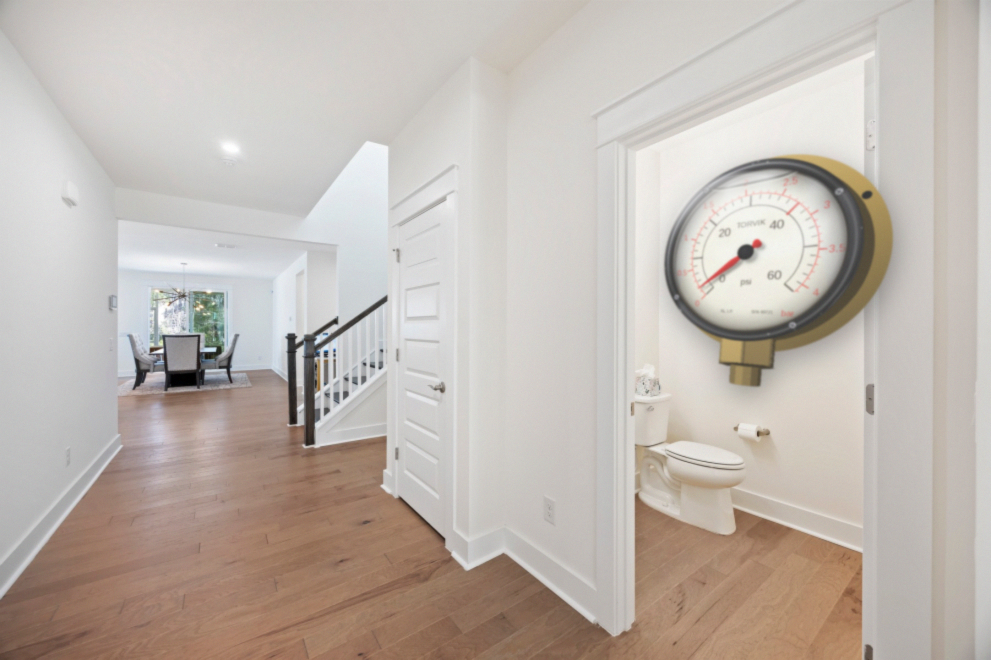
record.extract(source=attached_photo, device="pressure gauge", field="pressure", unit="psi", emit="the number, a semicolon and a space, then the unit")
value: 2; psi
